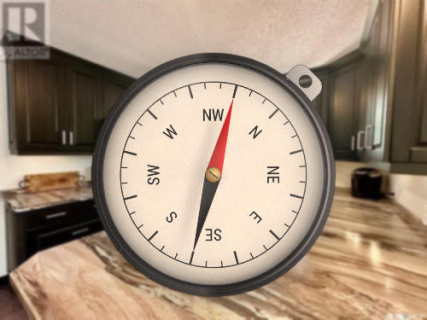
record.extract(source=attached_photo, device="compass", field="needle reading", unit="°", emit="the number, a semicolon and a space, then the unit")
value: 330; °
